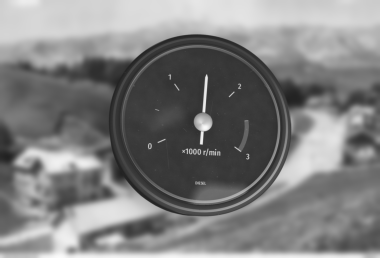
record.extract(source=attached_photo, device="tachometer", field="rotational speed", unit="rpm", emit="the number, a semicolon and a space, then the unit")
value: 1500; rpm
